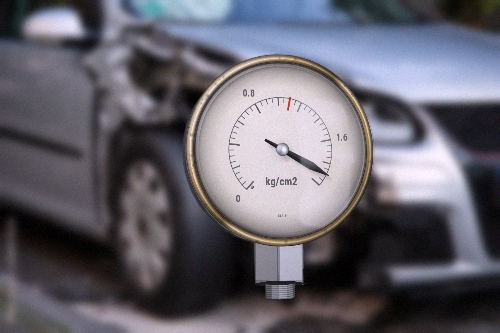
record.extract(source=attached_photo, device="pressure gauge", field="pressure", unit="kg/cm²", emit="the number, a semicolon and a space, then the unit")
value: 1.9; kg/cm²
